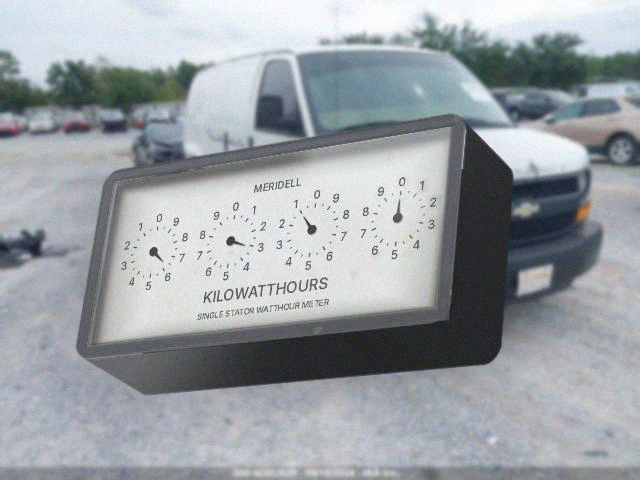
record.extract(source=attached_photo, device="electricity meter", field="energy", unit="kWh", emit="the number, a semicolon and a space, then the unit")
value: 6310; kWh
